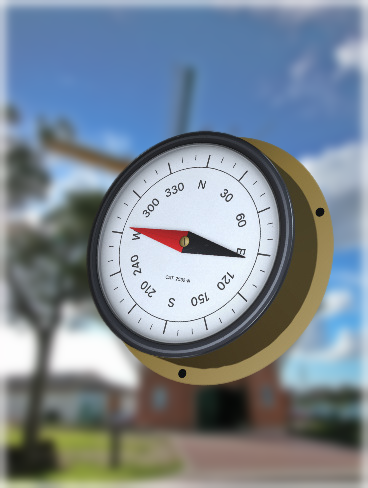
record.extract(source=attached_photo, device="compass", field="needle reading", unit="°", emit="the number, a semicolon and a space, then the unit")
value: 275; °
